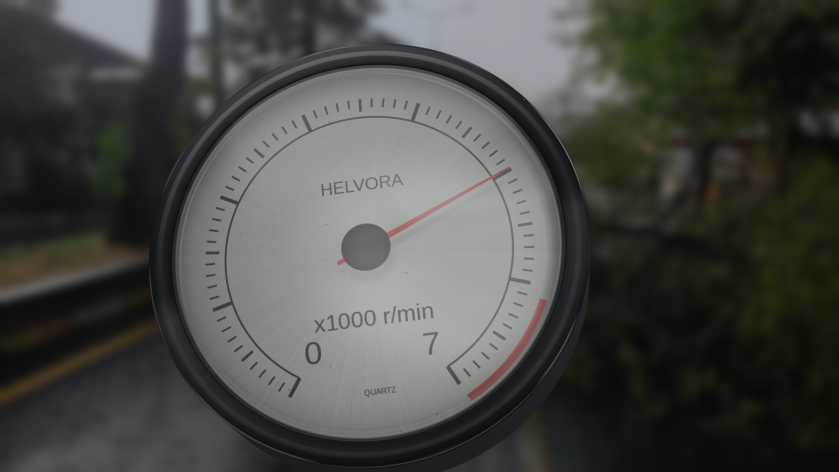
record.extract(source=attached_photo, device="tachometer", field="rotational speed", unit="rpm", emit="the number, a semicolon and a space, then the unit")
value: 5000; rpm
